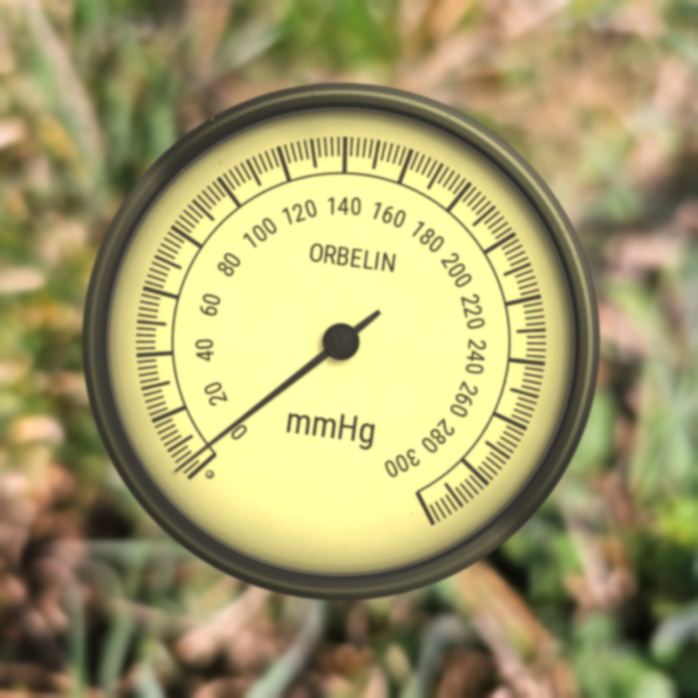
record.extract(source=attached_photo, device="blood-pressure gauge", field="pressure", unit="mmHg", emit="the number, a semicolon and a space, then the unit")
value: 4; mmHg
